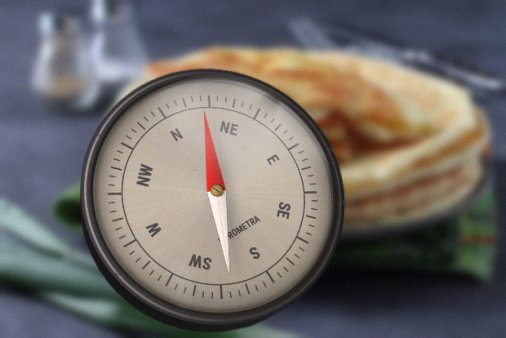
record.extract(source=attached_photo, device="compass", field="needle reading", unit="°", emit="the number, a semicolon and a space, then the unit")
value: 25; °
